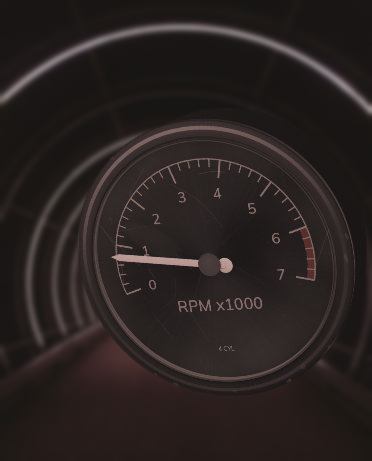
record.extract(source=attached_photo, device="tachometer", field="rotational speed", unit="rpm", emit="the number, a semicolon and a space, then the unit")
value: 800; rpm
